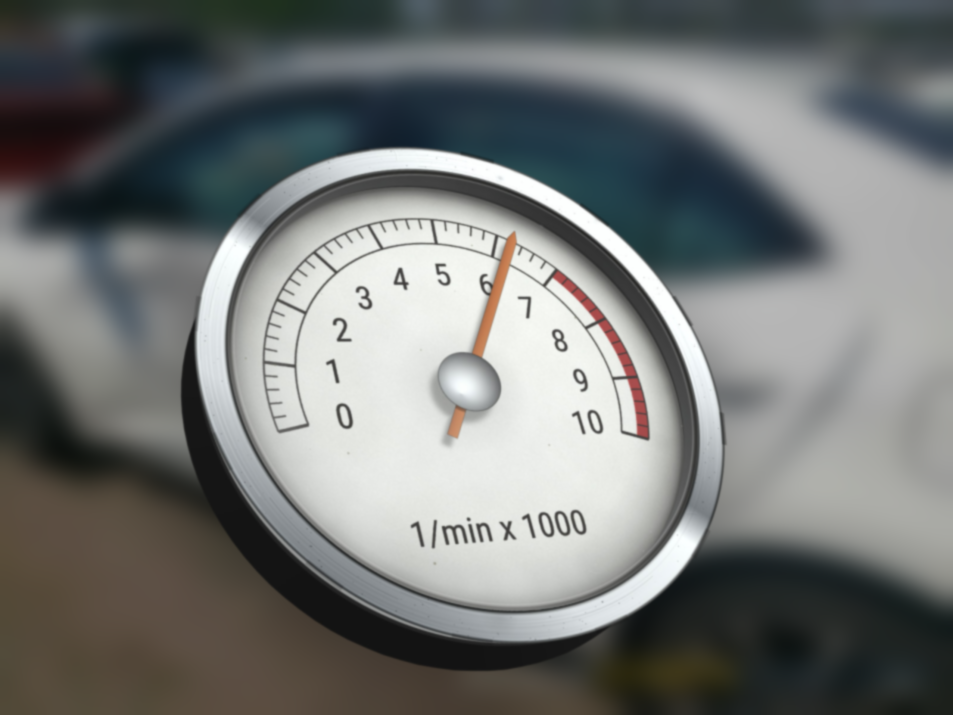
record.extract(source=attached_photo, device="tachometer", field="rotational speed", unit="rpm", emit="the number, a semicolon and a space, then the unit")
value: 6200; rpm
